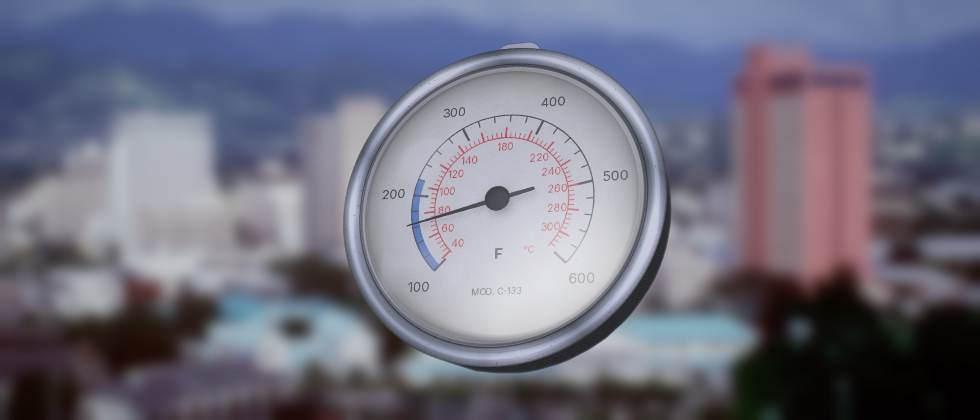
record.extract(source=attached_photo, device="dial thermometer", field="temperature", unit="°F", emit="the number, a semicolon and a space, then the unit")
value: 160; °F
